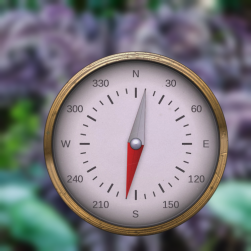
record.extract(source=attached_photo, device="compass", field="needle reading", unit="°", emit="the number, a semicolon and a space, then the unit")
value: 190; °
